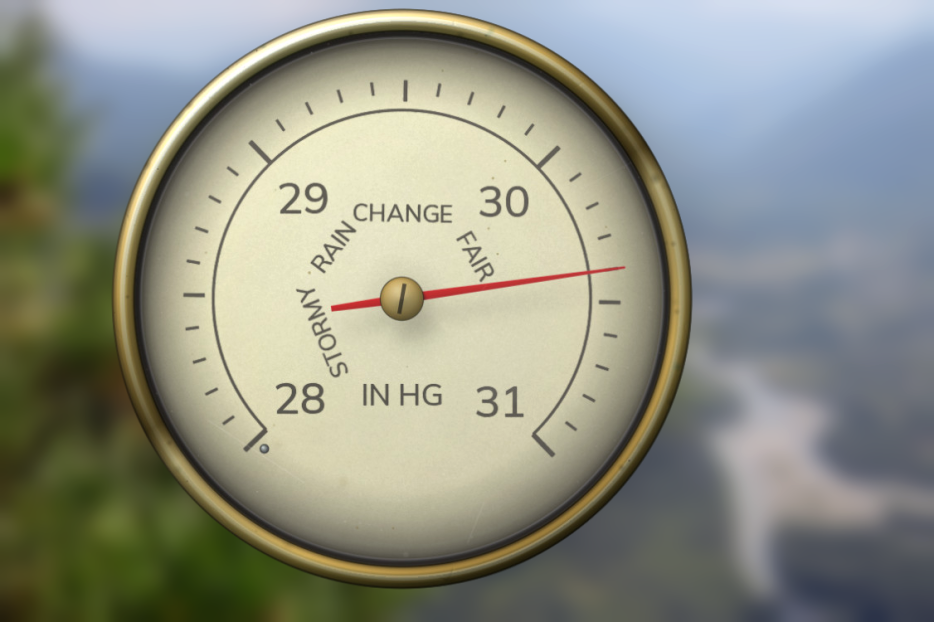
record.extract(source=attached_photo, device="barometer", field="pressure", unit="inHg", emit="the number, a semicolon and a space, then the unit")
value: 30.4; inHg
